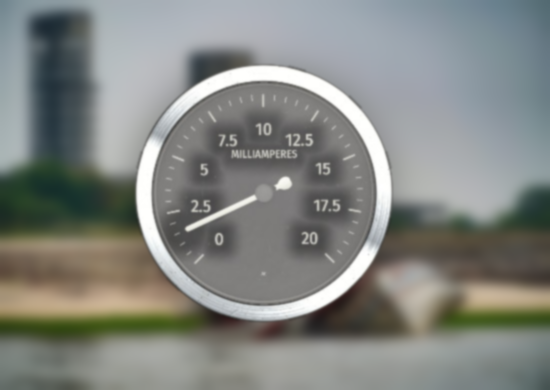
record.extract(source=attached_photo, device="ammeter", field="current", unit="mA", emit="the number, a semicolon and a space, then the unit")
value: 1.5; mA
